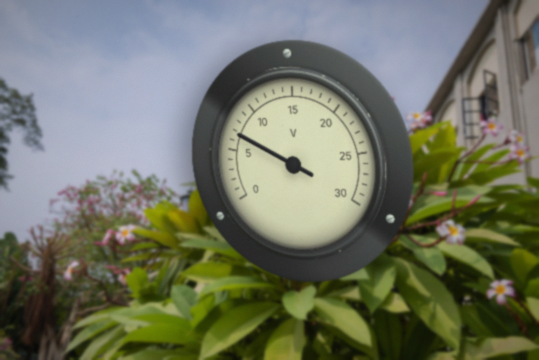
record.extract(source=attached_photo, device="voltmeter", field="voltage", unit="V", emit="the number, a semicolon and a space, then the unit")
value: 7; V
